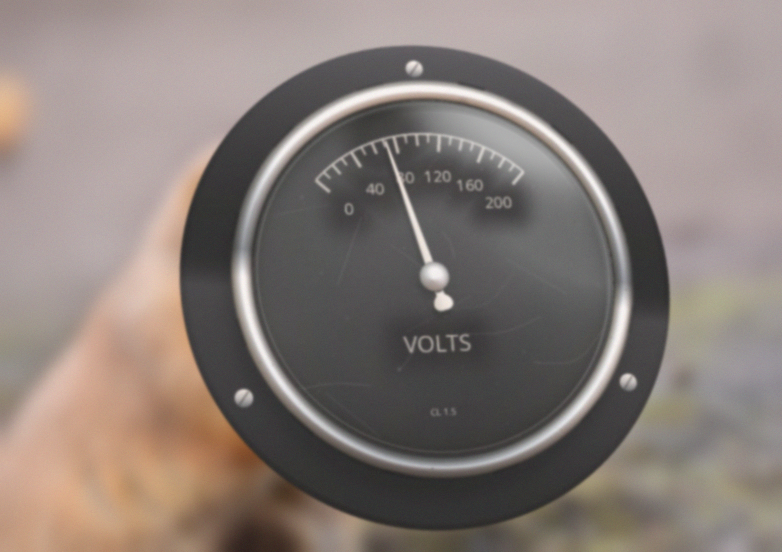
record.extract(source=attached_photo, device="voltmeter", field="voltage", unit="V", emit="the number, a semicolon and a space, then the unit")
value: 70; V
